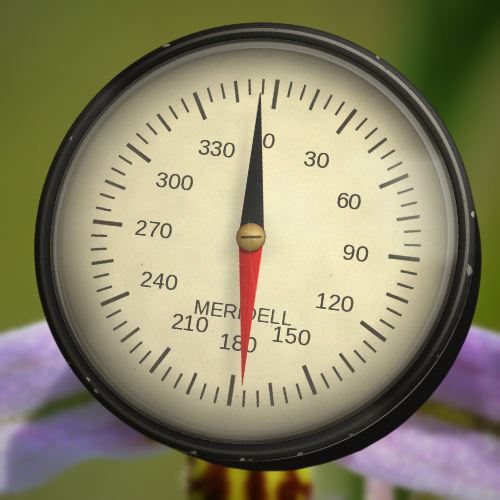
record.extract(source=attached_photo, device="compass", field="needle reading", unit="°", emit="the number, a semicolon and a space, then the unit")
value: 175; °
